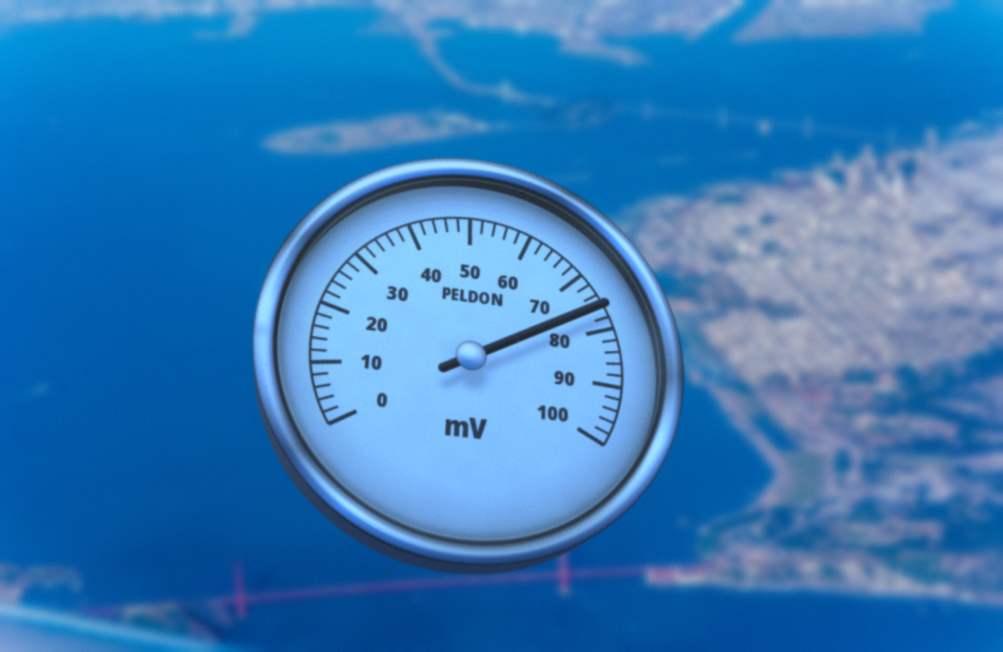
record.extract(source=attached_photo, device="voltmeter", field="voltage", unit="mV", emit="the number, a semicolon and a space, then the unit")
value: 76; mV
